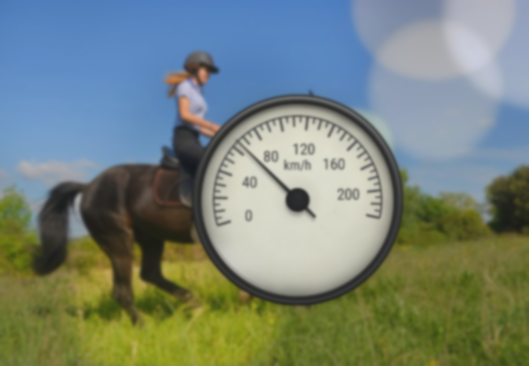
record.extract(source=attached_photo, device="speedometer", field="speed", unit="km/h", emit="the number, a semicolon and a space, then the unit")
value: 65; km/h
